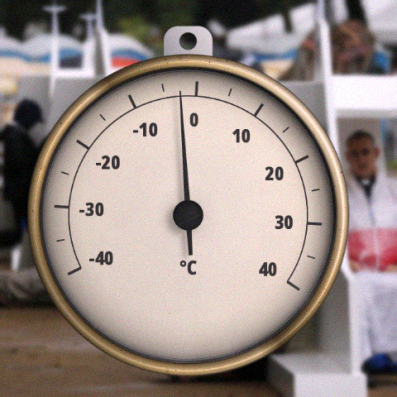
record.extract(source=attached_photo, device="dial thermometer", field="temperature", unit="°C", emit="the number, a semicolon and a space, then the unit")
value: -2.5; °C
